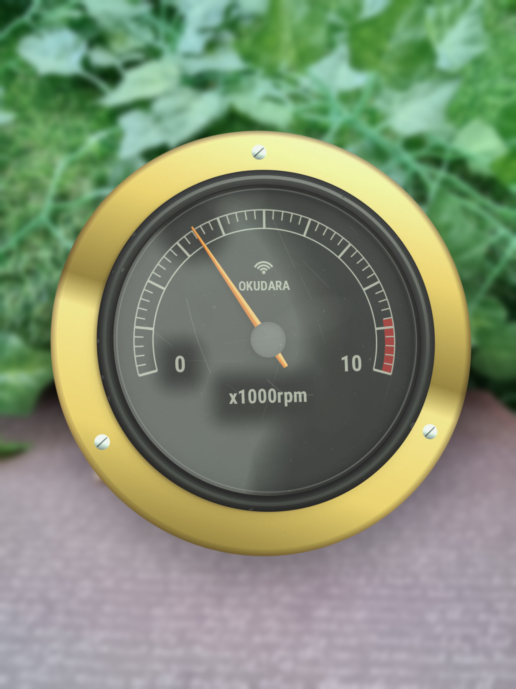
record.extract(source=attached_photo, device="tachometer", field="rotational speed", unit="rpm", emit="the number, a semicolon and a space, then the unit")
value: 3400; rpm
